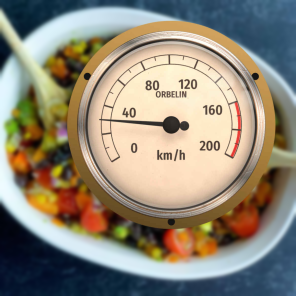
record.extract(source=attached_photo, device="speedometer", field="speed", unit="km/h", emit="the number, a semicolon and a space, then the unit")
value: 30; km/h
